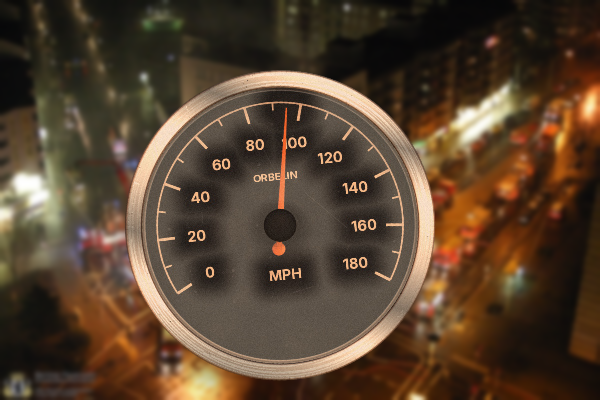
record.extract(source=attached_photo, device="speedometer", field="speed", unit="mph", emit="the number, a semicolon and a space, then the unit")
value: 95; mph
